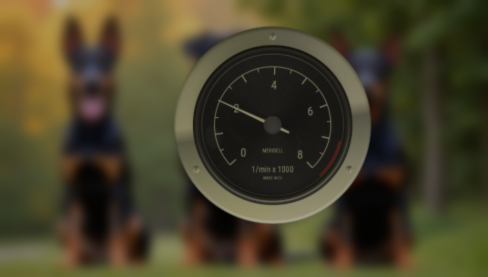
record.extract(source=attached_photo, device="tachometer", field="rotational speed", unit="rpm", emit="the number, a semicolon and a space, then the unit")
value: 2000; rpm
